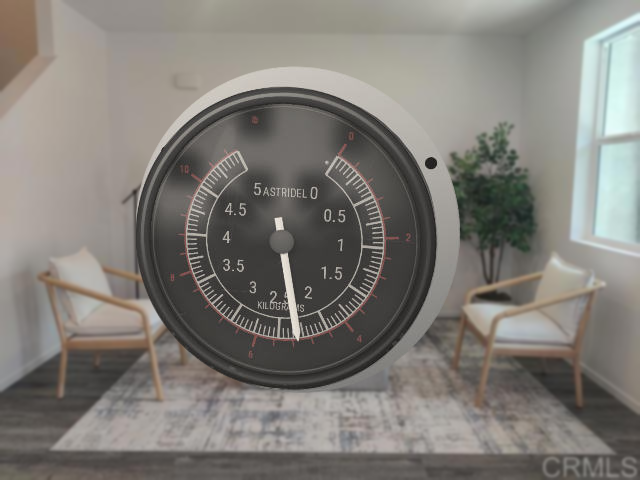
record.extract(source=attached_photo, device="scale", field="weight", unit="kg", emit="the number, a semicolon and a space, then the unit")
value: 2.3; kg
